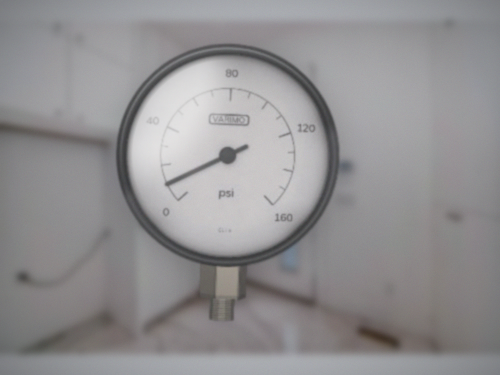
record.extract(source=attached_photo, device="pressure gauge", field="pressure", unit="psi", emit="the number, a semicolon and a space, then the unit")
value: 10; psi
